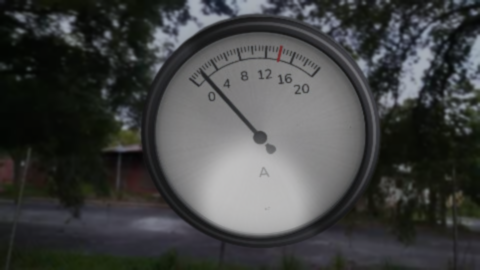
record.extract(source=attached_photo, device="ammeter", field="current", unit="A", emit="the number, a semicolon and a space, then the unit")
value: 2; A
